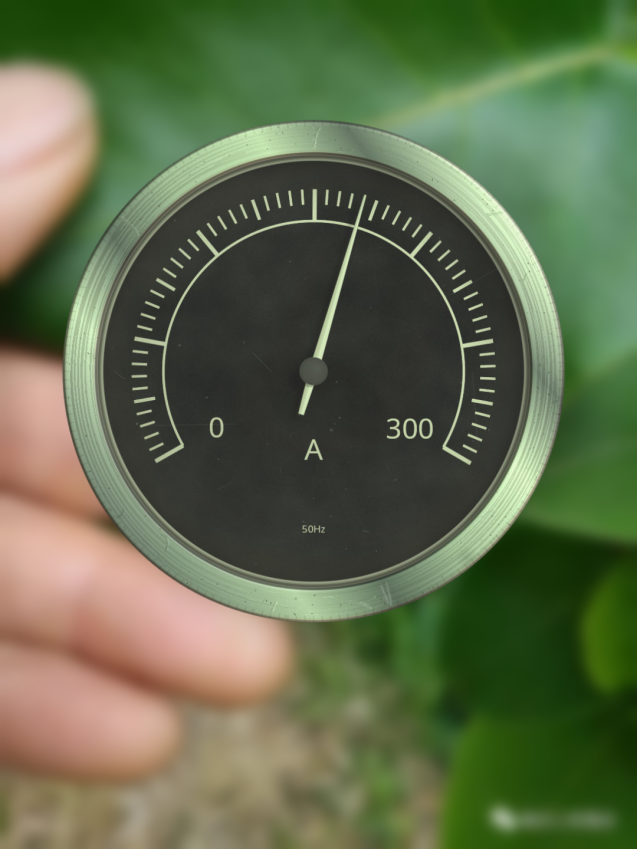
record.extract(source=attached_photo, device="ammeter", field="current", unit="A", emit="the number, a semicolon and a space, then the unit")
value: 170; A
